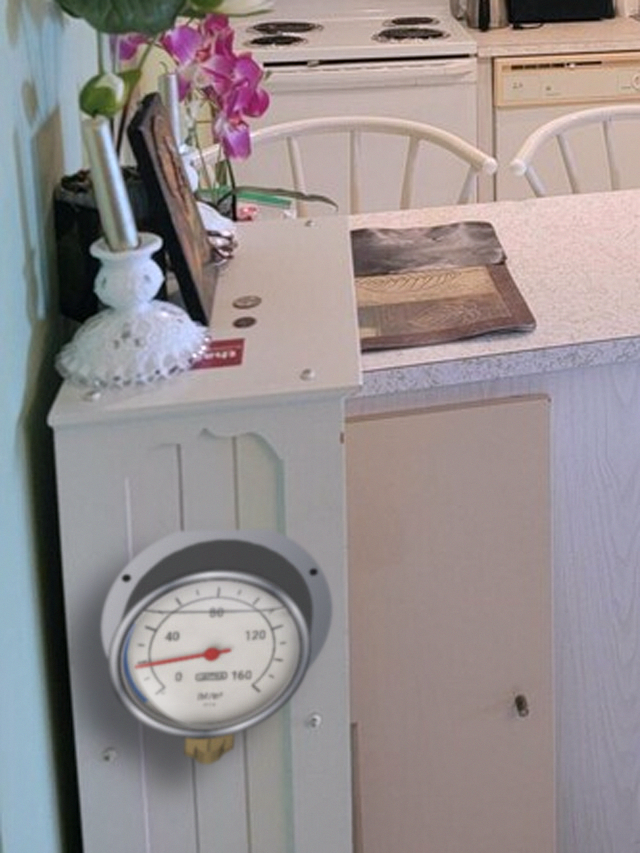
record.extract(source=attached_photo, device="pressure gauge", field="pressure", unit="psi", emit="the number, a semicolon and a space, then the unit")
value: 20; psi
